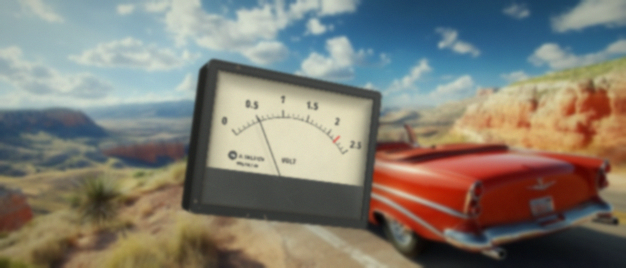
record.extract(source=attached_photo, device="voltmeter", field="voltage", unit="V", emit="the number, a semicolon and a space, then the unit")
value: 0.5; V
